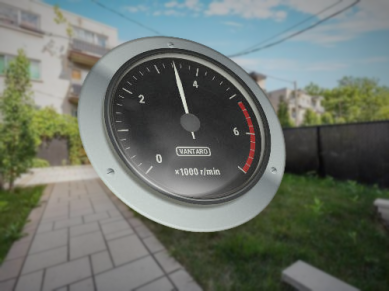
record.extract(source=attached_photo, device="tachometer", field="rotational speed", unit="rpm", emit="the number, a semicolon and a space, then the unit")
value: 3400; rpm
